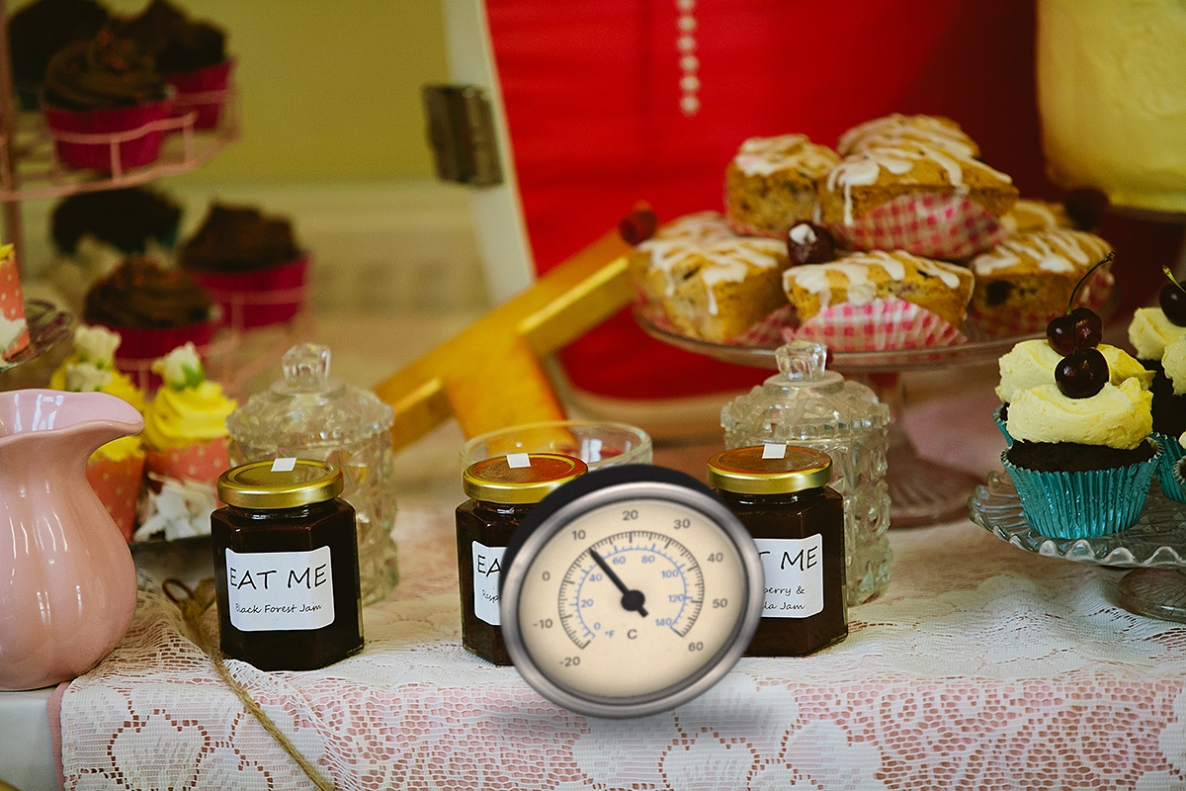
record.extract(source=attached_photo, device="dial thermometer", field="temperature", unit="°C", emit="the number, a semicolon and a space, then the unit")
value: 10; °C
